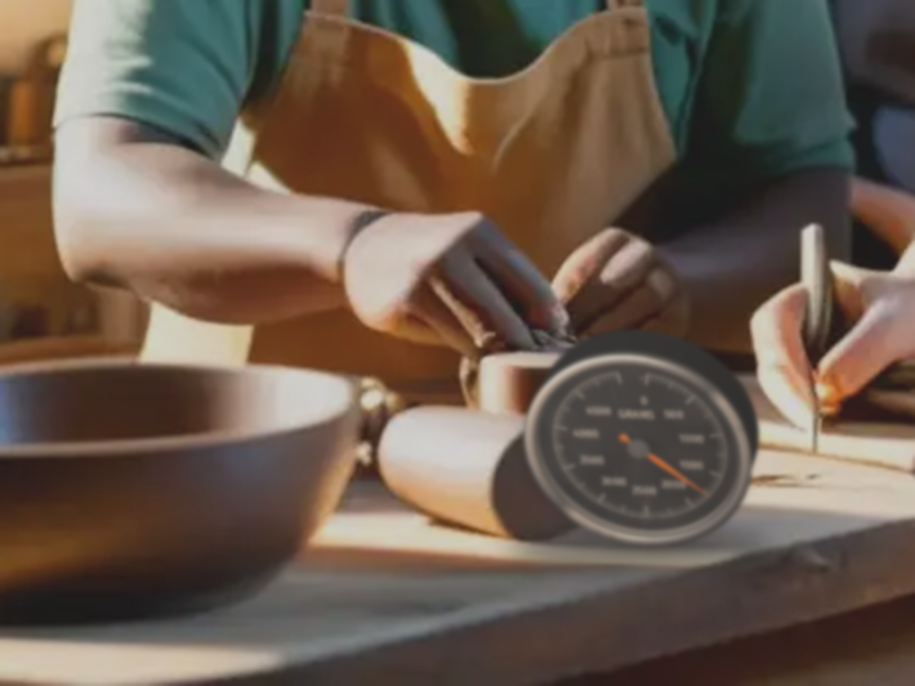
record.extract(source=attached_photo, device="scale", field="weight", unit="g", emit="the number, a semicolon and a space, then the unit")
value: 1750; g
